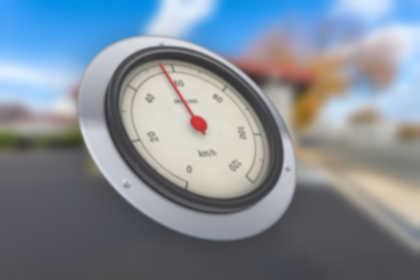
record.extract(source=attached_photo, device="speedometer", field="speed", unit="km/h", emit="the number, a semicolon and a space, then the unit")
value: 55; km/h
